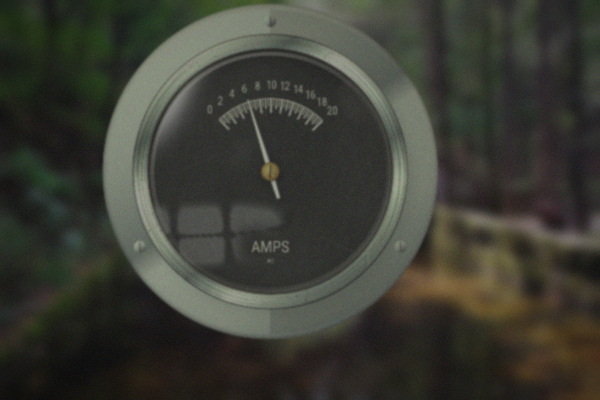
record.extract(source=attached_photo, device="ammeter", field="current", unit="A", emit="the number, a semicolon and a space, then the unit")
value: 6; A
